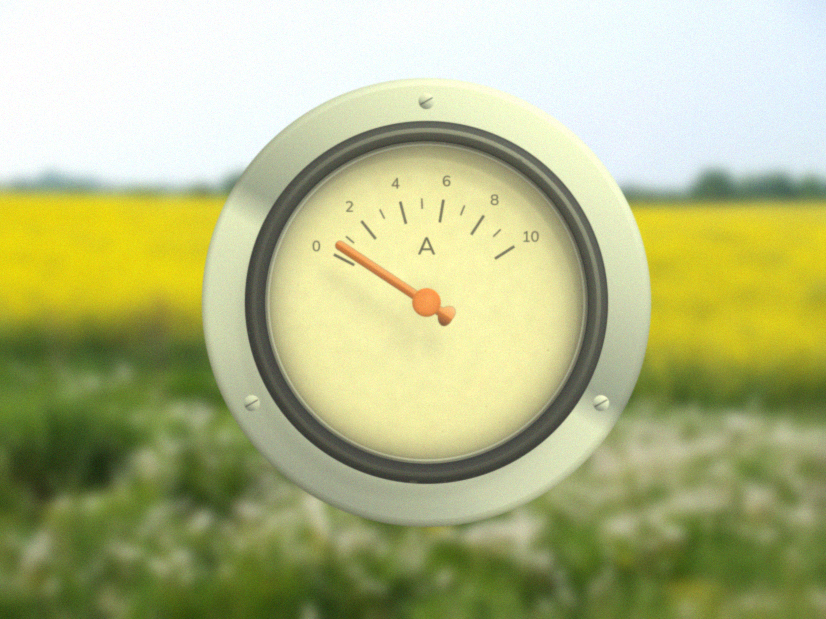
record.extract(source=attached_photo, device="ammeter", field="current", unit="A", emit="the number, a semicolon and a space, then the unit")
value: 0.5; A
